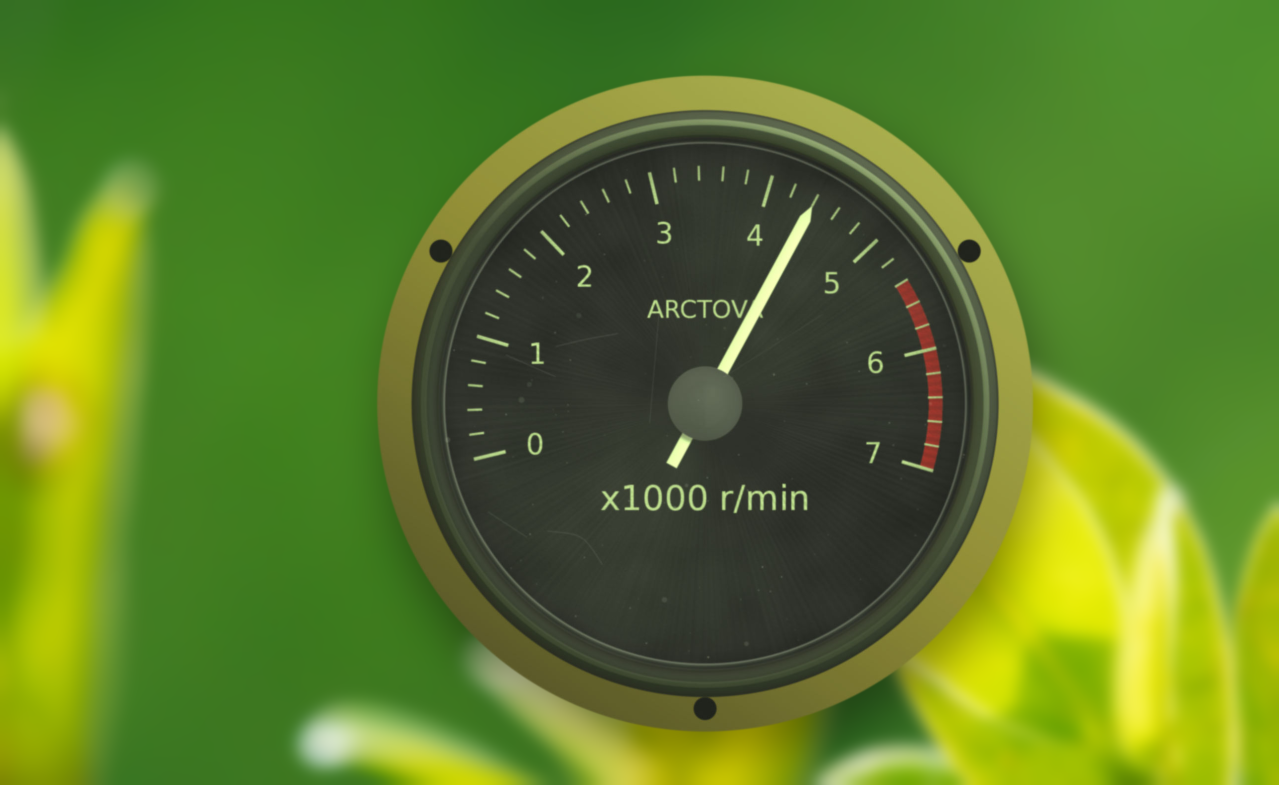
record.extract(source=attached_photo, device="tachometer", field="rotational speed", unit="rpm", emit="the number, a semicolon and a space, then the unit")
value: 4400; rpm
